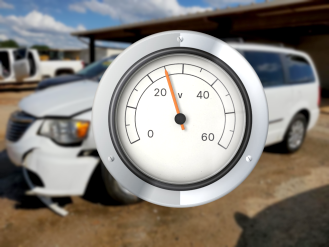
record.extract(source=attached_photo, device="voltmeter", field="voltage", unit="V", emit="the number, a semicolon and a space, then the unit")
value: 25; V
